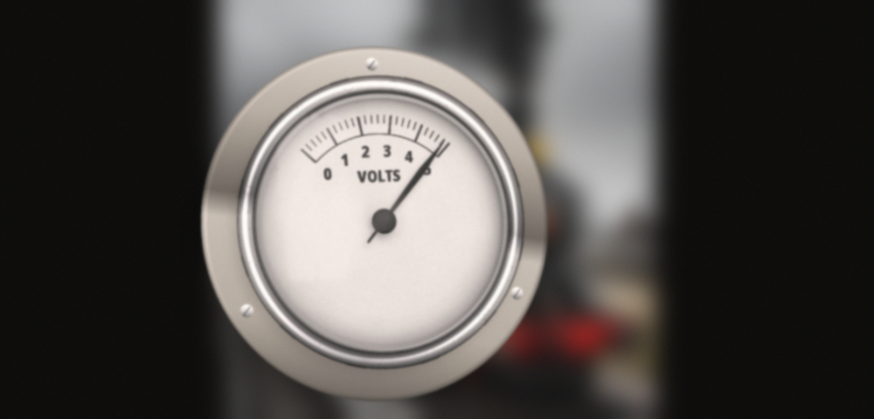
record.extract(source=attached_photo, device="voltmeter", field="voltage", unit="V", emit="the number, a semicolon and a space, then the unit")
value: 4.8; V
